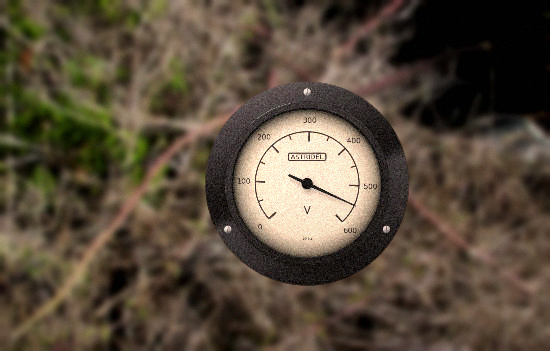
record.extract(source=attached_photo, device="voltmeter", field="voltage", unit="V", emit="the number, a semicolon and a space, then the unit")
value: 550; V
